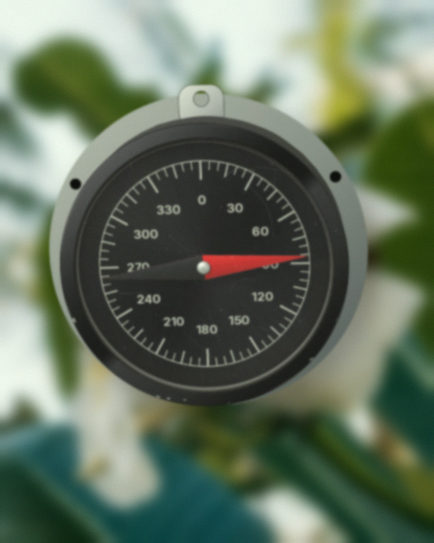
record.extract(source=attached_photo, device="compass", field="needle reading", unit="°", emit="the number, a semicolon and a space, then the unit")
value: 85; °
